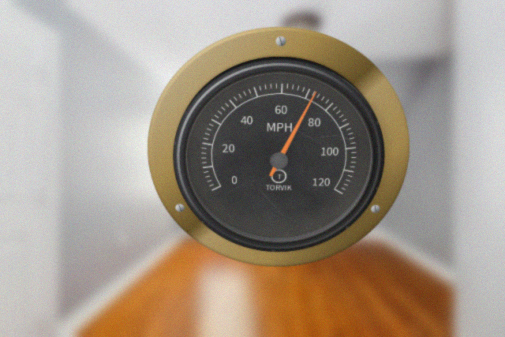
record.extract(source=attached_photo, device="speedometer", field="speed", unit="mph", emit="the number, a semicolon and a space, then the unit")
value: 72; mph
